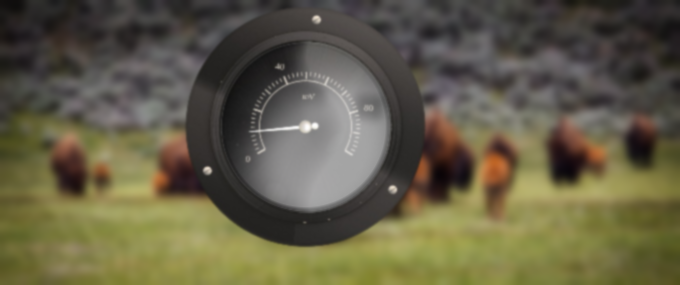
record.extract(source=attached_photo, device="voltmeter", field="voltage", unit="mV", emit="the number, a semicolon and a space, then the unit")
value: 10; mV
